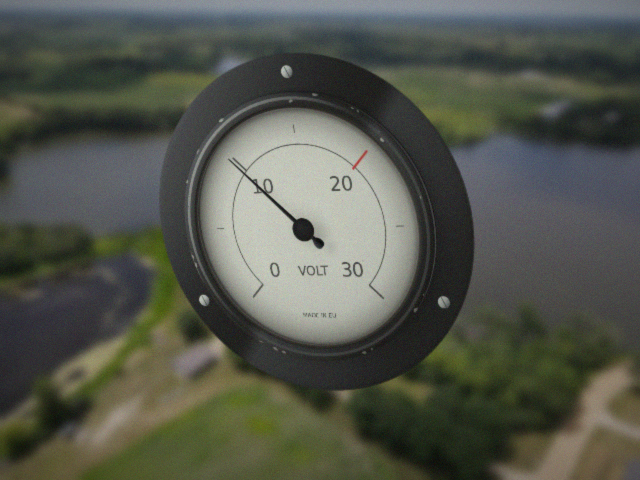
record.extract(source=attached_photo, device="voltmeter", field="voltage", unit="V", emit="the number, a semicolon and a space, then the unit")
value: 10; V
